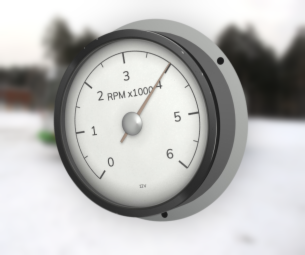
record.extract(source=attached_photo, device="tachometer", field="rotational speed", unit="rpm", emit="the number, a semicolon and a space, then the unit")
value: 4000; rpm
